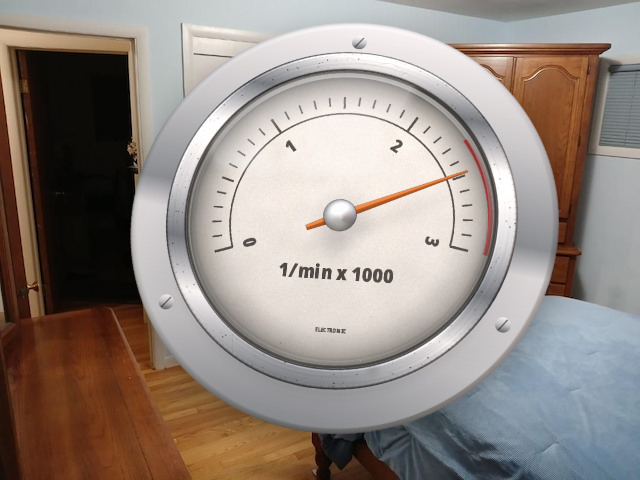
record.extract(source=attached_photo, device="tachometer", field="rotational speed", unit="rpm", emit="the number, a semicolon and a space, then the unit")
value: 2500; rpm
